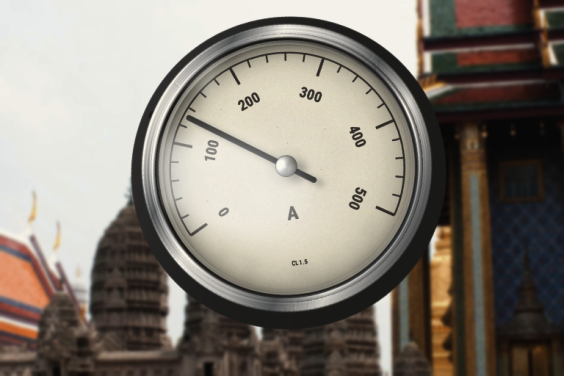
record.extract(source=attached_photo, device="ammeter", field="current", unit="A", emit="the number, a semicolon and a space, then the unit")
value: 130; A
